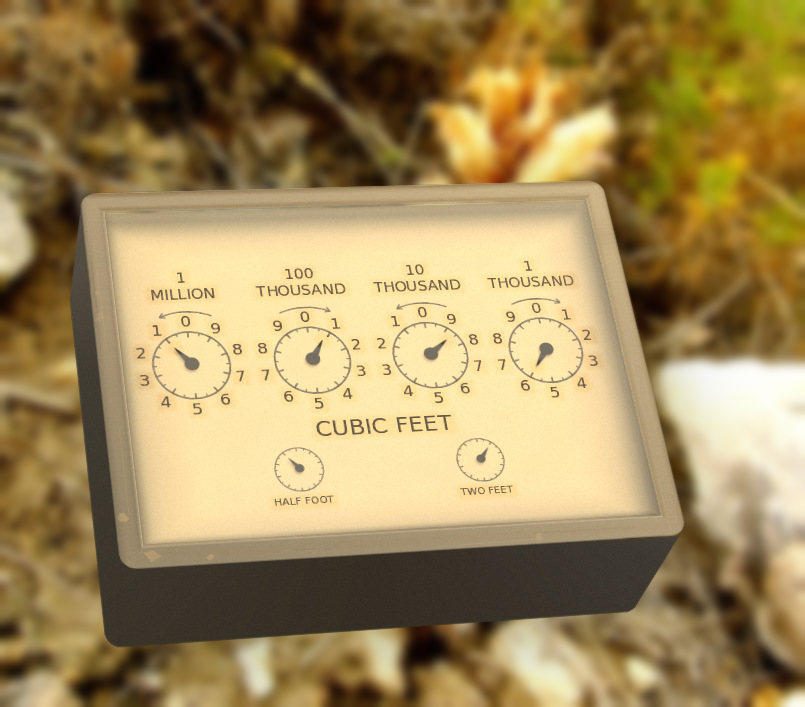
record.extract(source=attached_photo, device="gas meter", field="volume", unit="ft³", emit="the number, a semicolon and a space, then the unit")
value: 108600; ft³
